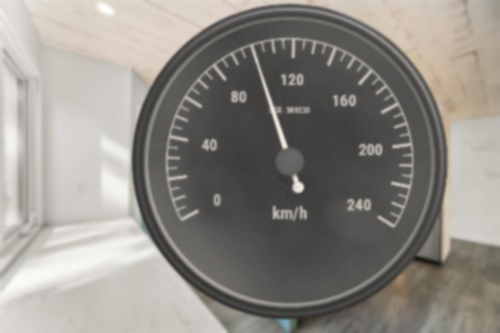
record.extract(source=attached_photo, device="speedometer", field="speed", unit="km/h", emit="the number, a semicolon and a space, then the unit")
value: 100; km/h
